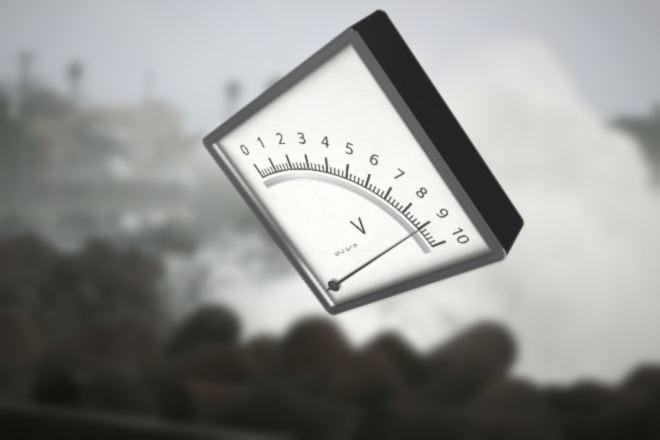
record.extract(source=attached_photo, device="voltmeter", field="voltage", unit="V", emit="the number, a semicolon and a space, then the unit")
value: 9; V
